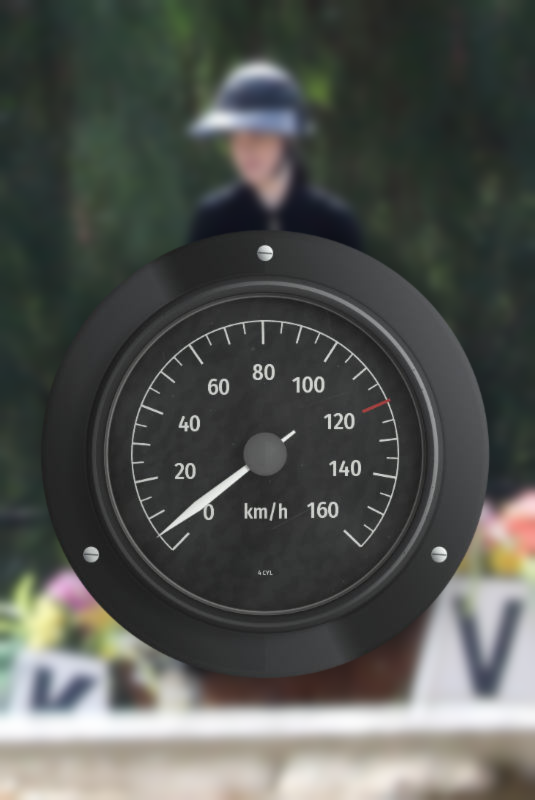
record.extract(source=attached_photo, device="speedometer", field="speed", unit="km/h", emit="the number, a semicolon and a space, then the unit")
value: 5; km/h
